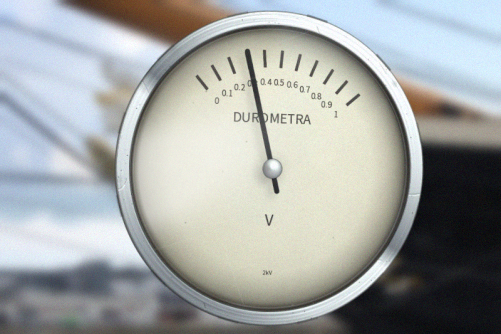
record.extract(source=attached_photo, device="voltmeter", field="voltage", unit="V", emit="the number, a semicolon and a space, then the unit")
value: 0.3; V
